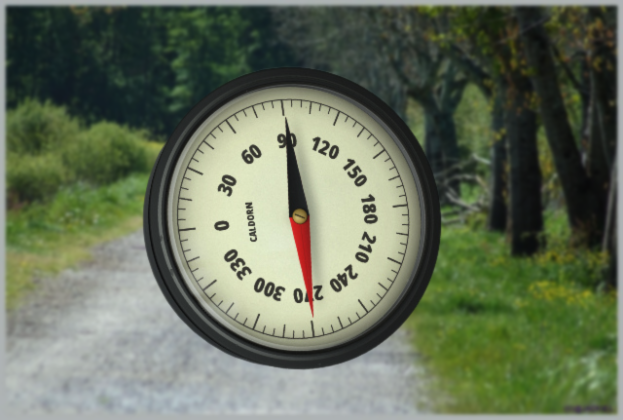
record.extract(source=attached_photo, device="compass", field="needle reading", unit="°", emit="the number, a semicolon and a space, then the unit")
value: 270; °
